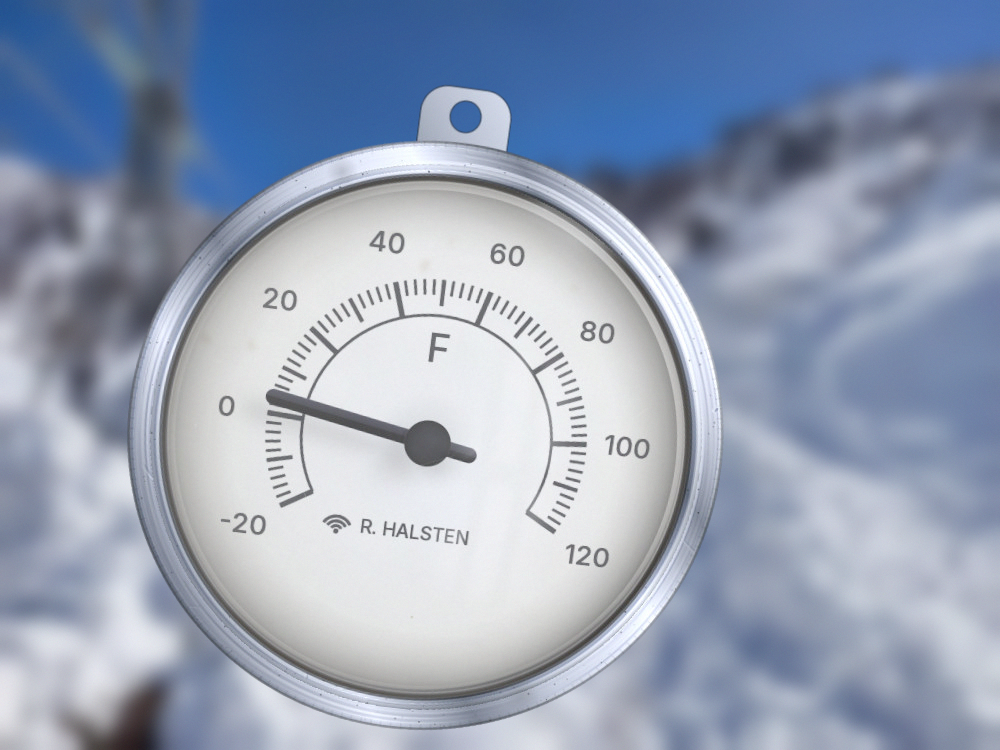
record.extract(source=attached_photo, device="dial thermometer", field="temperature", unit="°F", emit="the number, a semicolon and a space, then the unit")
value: 4; °F
